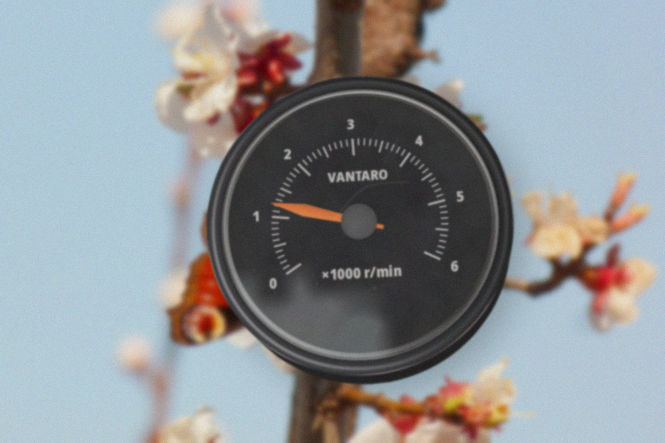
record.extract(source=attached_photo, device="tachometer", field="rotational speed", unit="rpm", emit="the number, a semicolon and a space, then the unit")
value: 1200; rpm
